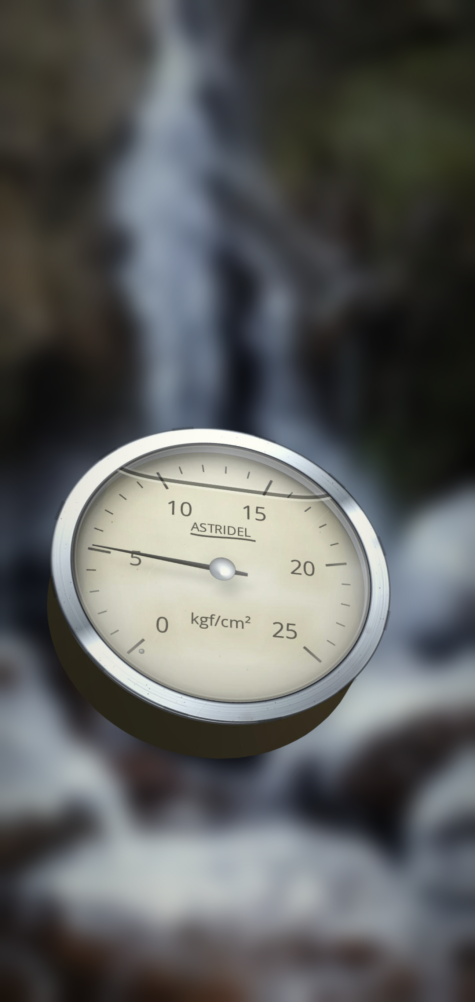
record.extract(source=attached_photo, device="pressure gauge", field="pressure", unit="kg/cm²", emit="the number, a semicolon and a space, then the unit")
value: 5; kg/cm²
